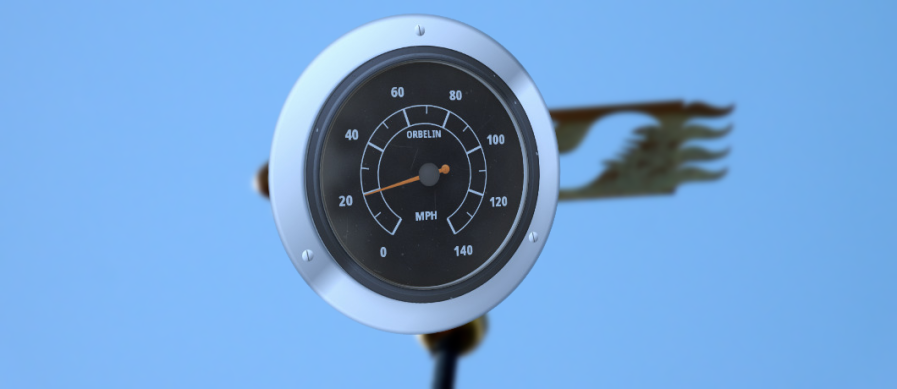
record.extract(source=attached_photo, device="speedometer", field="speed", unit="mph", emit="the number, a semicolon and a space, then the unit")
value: 20; mph
